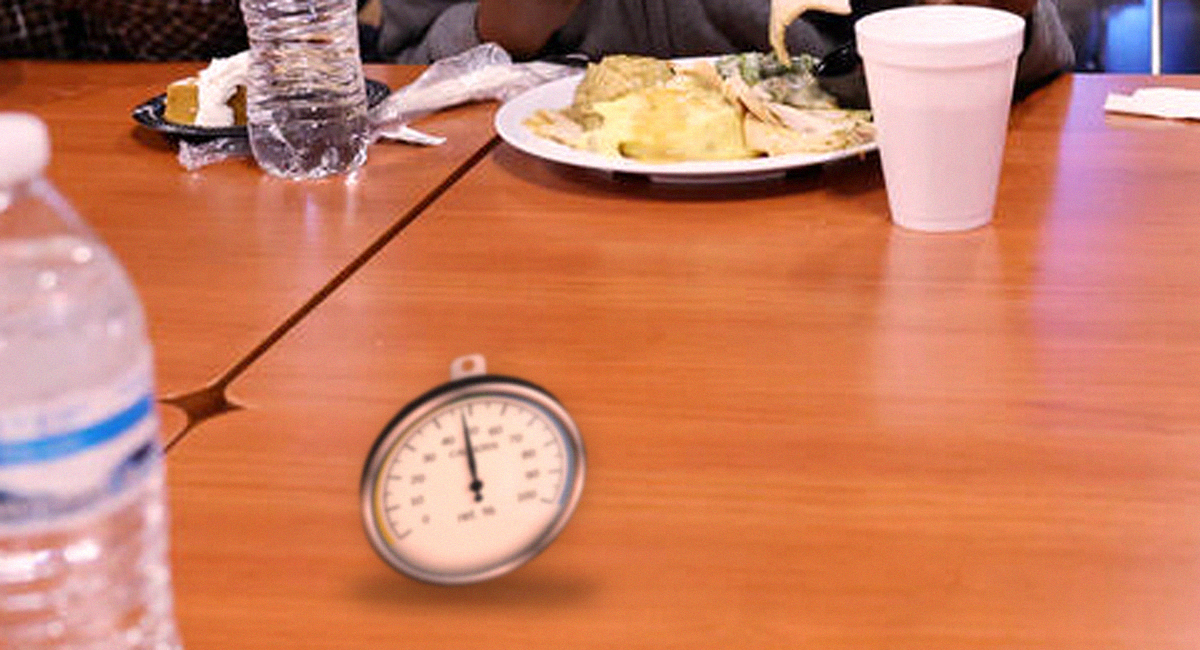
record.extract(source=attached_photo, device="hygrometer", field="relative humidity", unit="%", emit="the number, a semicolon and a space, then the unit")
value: 47.5; %
